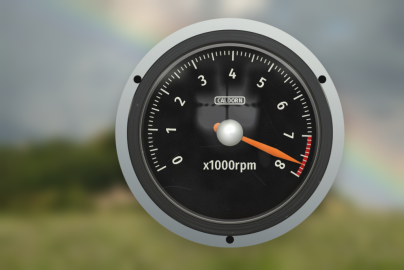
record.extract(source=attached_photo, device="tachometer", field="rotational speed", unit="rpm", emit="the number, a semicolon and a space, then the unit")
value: 7700; rpm
